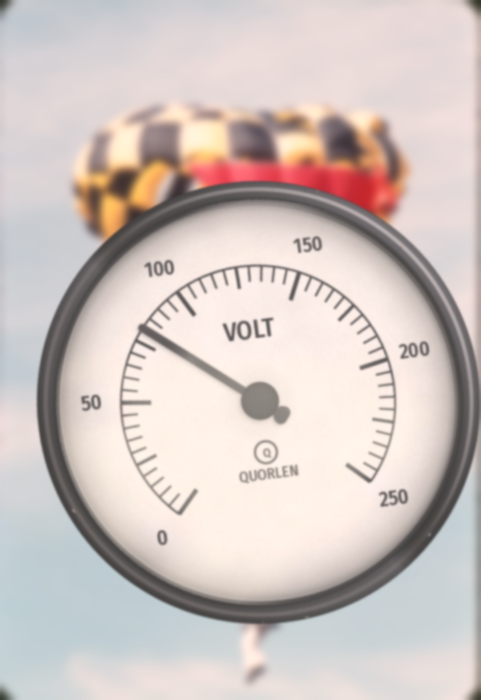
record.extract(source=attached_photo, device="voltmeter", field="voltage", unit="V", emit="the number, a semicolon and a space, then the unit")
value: 80; V
